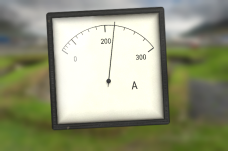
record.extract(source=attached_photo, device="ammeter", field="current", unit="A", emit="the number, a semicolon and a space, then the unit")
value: 220; A
